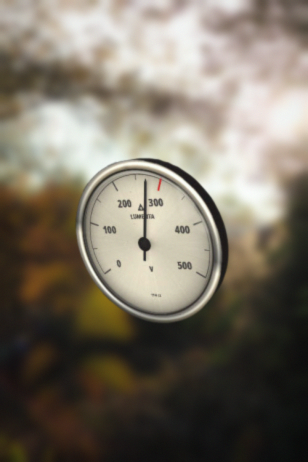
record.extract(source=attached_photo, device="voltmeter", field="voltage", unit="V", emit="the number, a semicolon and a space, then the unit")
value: 275; V
